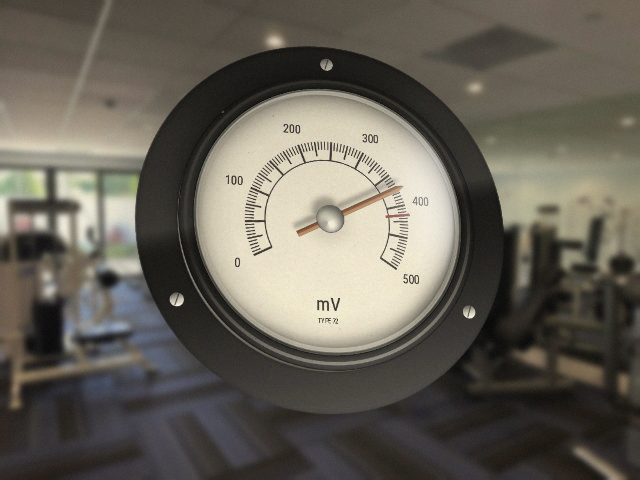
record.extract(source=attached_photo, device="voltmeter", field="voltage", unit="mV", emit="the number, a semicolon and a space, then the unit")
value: 375; mV
